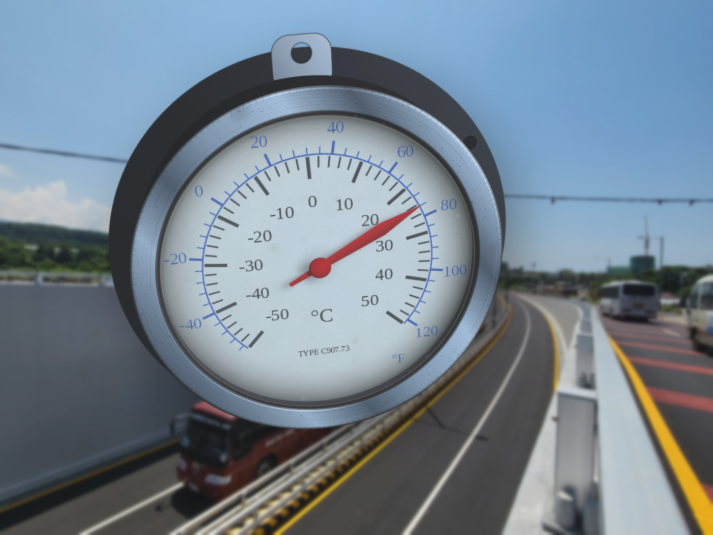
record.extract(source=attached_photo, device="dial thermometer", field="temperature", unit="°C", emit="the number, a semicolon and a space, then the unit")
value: 24; °C
